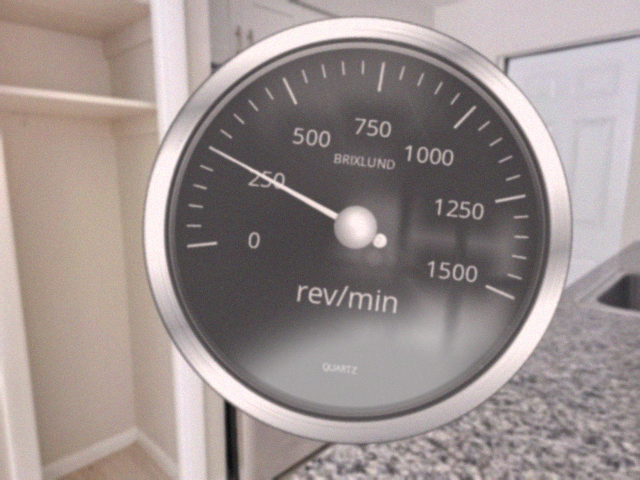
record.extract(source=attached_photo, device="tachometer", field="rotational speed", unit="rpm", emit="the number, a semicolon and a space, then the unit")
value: 250; rpm
